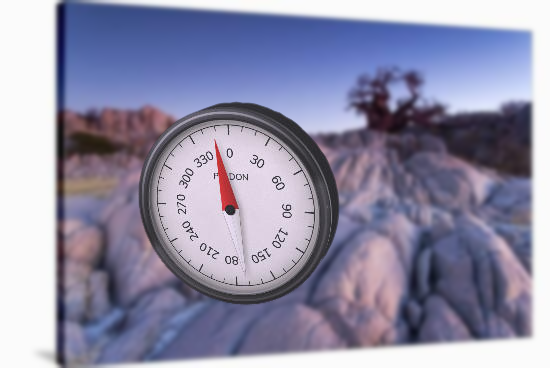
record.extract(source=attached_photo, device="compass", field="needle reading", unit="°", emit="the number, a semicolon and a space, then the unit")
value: 350; °
